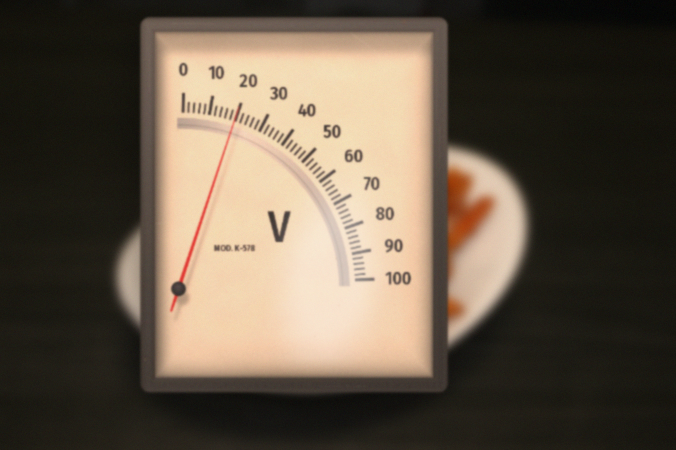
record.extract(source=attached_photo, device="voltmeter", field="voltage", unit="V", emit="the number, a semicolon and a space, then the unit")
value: 20; V
